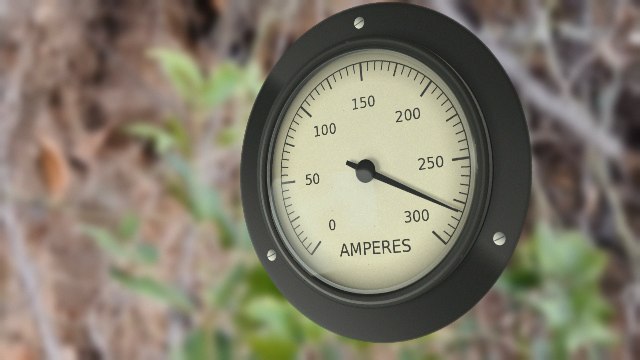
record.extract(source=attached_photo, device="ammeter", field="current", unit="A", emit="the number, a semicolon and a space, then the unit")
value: 280; A
